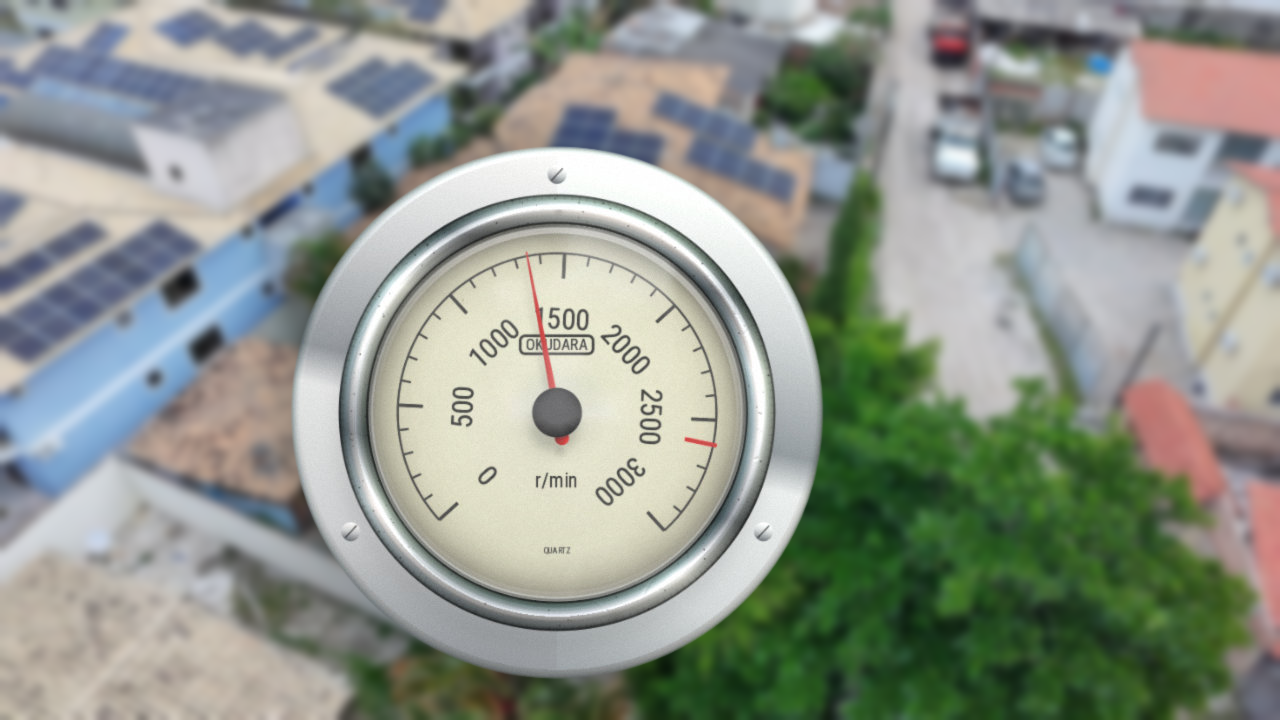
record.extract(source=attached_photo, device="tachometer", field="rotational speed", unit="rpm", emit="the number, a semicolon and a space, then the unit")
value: 1350; rpm
